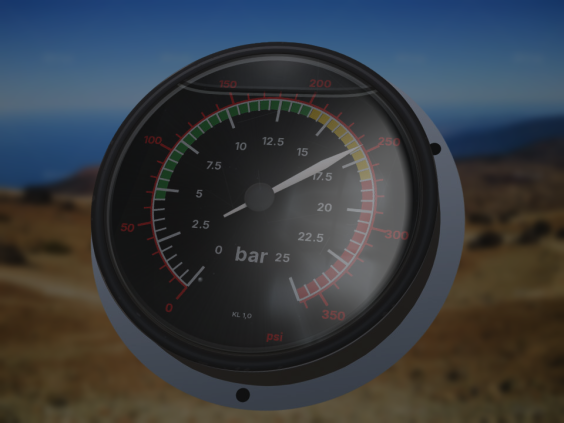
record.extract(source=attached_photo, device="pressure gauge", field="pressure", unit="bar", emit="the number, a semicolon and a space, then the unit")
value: 17; bar
